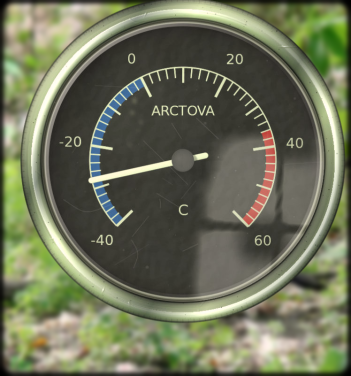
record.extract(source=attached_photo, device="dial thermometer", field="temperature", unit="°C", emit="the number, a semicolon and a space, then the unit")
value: -28; °C
